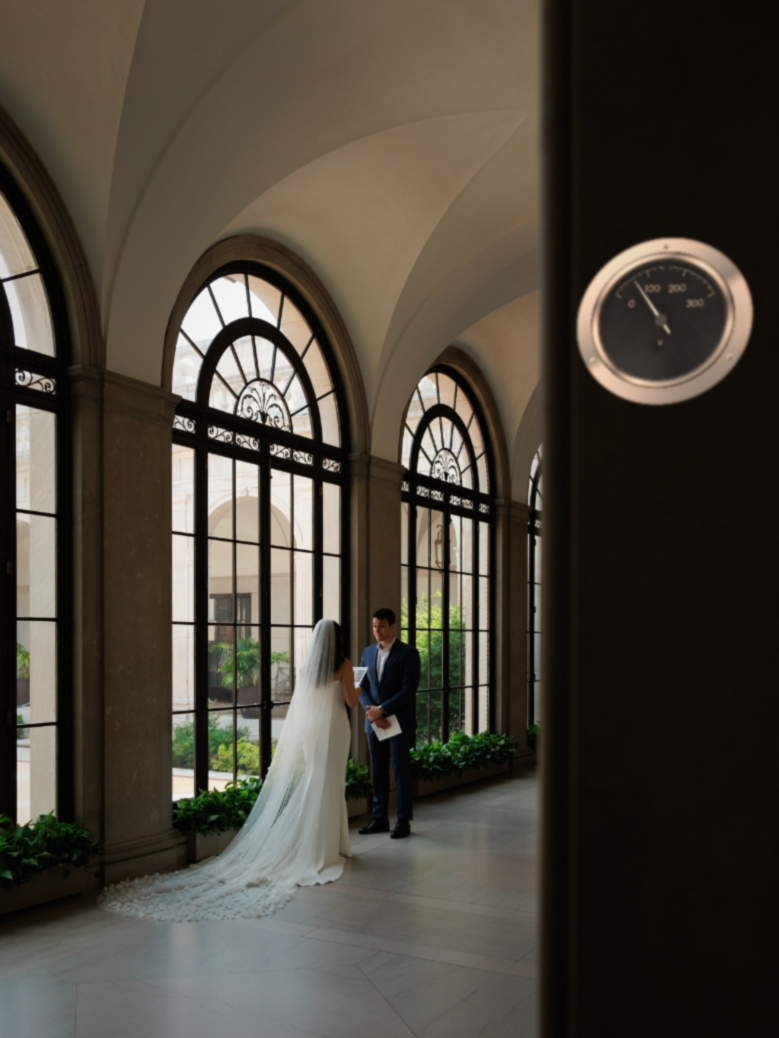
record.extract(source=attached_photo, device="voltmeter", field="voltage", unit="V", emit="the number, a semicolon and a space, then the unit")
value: 60; V
